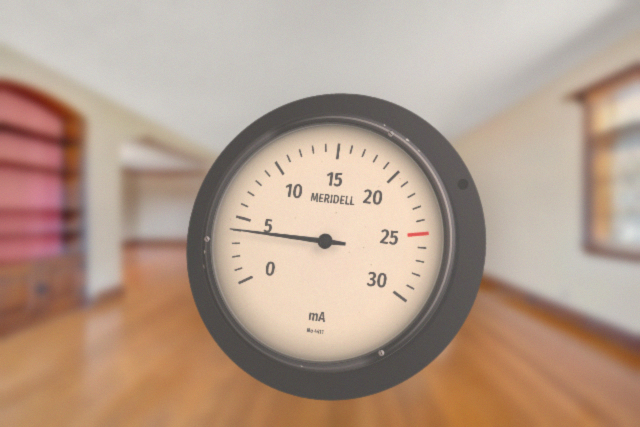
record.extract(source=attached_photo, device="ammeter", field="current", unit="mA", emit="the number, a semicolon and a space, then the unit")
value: 4; mA
